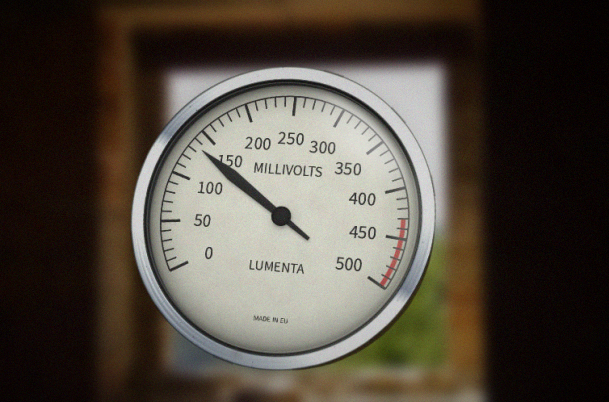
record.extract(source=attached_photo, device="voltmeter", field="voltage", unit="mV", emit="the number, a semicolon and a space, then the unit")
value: 135; mV
